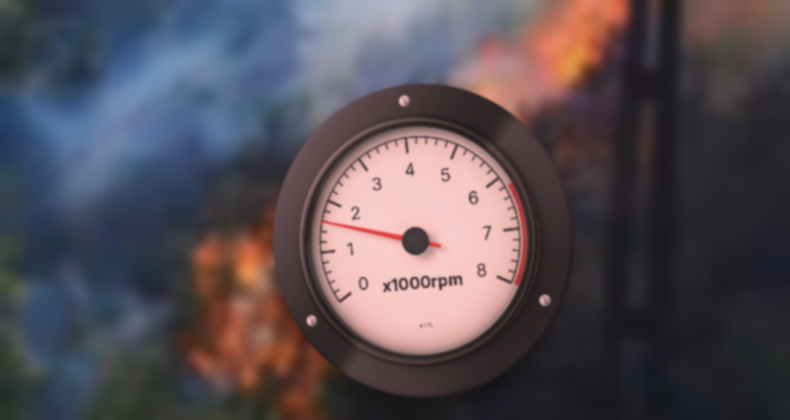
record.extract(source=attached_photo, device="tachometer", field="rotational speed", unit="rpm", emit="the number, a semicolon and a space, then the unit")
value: 1600; rpm
